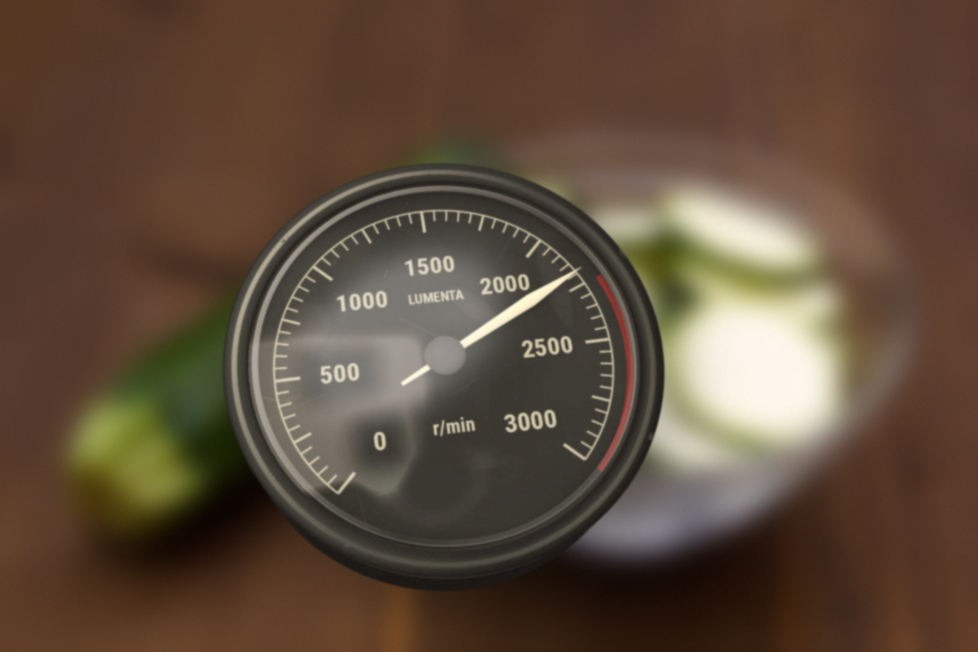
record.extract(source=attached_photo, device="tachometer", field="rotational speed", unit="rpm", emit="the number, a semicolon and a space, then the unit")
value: 2200; rpm
